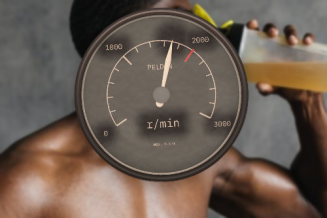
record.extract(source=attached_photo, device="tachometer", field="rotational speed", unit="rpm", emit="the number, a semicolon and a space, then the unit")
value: 1700; rpm
